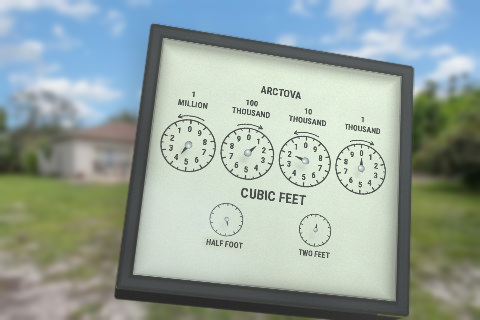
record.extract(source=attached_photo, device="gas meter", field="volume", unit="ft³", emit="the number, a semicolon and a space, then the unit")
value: 412000; ft³
